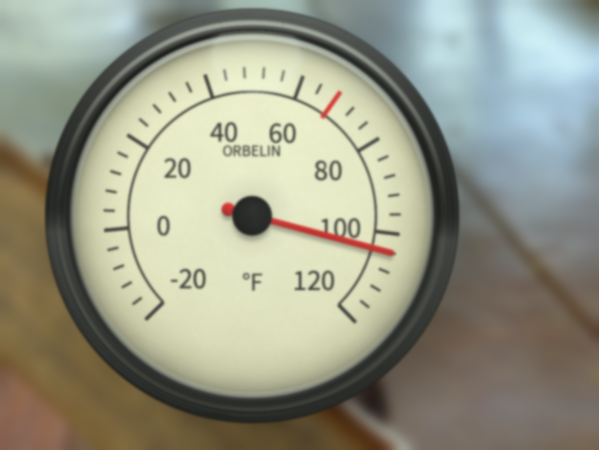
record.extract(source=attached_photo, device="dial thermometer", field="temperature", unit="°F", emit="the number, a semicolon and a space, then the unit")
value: 104; °F
